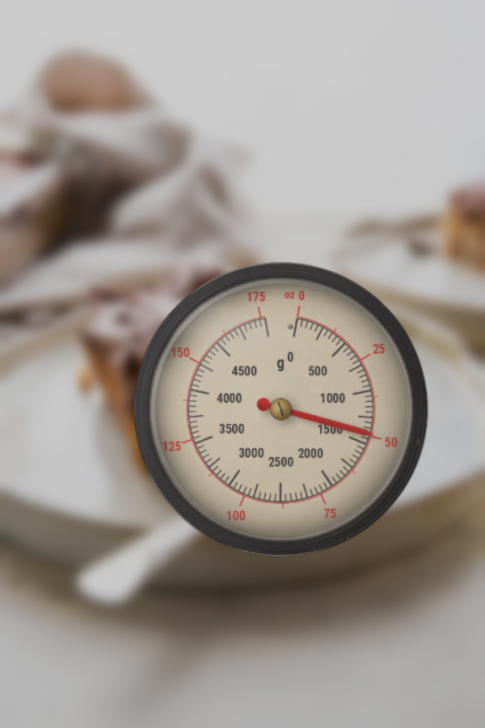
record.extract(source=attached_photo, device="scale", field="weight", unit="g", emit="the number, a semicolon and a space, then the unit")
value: 1400; g
